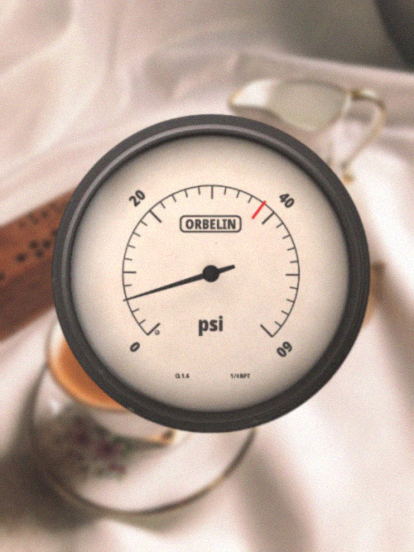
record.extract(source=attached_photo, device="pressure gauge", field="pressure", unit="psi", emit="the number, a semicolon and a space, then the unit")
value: 6; psi
